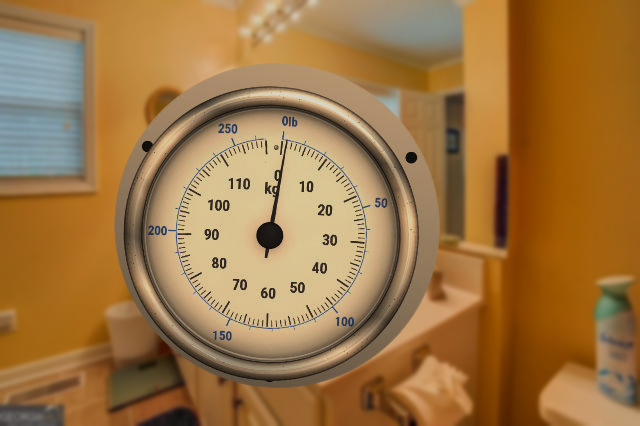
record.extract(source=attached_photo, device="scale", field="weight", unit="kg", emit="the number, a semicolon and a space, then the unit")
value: 1; kg
